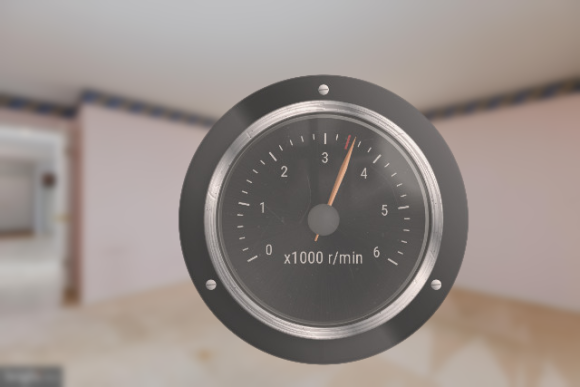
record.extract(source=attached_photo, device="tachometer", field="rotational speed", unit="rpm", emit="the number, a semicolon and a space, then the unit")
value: 3500; rpm
